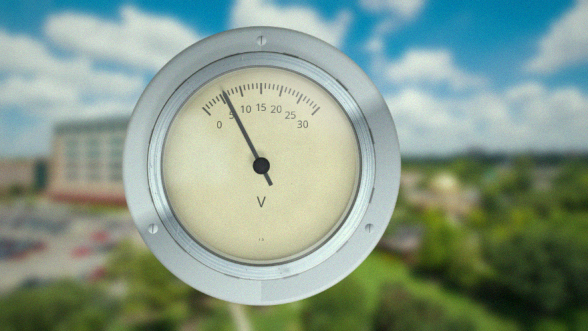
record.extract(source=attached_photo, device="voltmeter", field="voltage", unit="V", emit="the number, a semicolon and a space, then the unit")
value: 6; V
